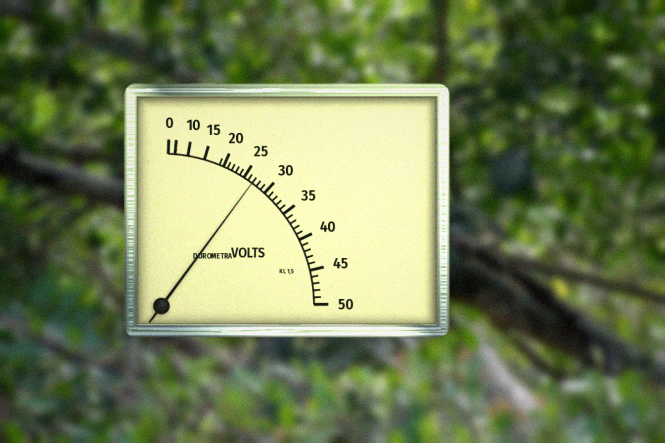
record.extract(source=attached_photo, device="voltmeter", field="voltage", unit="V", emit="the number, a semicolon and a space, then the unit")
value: 27; V
